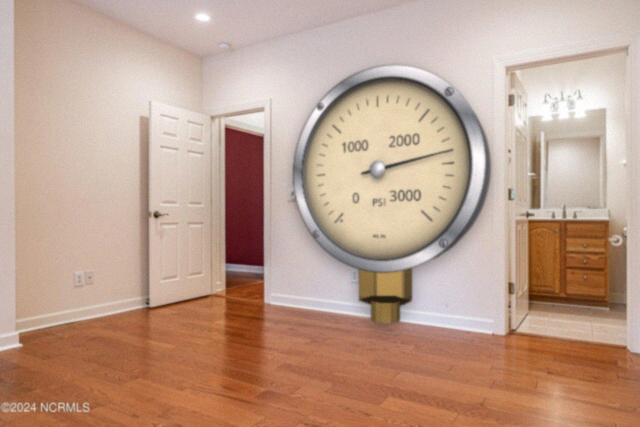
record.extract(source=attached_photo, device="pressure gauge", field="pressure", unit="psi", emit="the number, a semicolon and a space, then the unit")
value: 2400; psi
